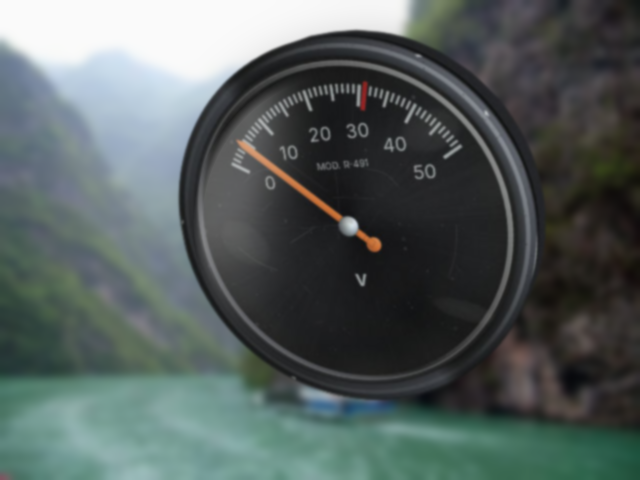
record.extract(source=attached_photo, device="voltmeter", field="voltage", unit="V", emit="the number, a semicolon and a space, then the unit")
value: 5; V
